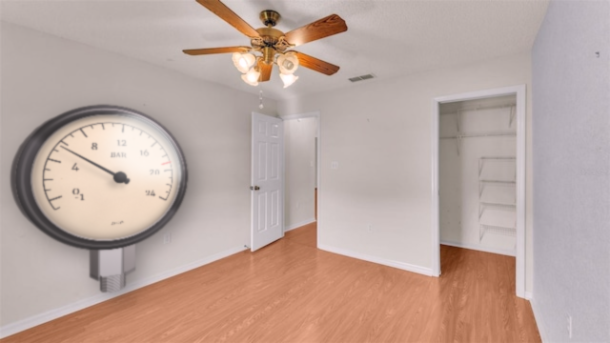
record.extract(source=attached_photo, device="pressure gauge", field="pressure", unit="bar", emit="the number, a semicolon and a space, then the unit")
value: 5.5; bar
